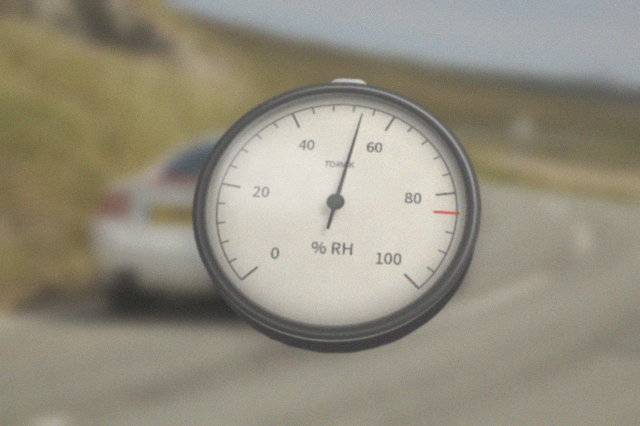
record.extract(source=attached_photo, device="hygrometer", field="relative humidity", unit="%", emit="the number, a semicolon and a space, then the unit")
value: 54; %
